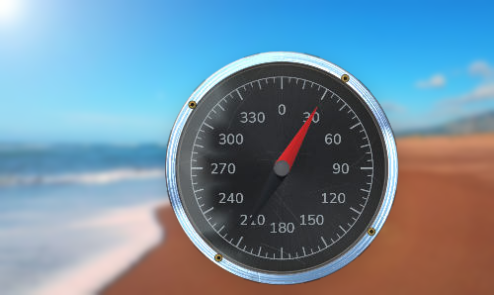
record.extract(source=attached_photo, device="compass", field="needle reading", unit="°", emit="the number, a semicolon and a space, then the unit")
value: 30; °
